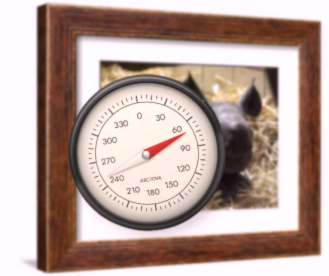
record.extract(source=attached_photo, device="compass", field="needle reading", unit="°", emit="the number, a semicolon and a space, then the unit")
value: 70; °
